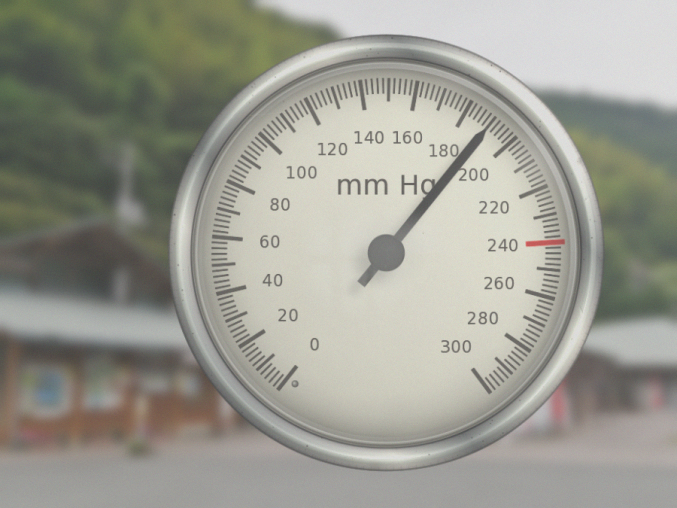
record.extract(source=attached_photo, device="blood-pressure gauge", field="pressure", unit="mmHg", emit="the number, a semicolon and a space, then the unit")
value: 190; mmHg
